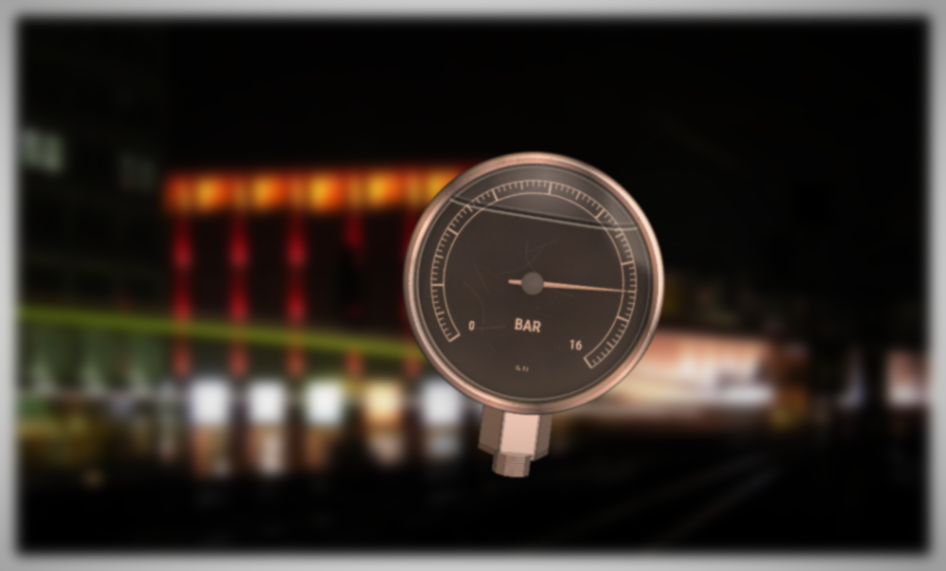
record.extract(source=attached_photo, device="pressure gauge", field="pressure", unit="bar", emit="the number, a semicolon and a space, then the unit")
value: 13; bar
